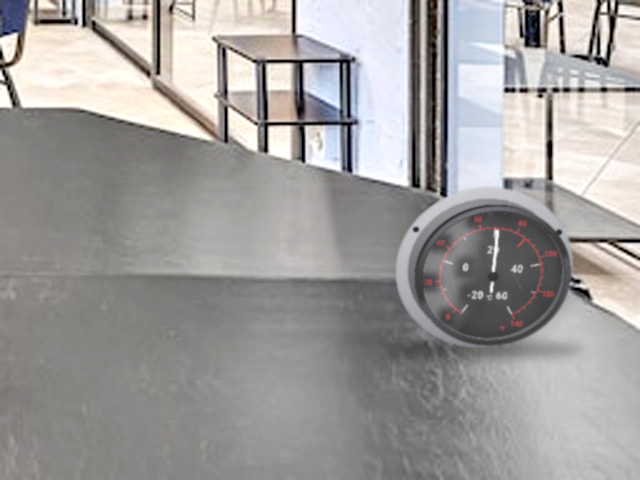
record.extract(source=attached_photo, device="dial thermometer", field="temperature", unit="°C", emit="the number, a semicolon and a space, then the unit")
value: 20; °C
